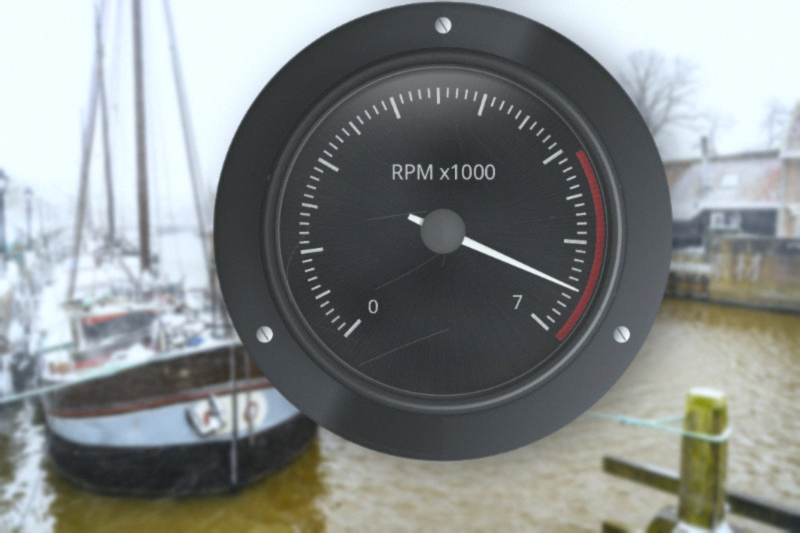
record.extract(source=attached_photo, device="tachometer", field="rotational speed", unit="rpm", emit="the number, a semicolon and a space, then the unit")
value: 6500; rpm
